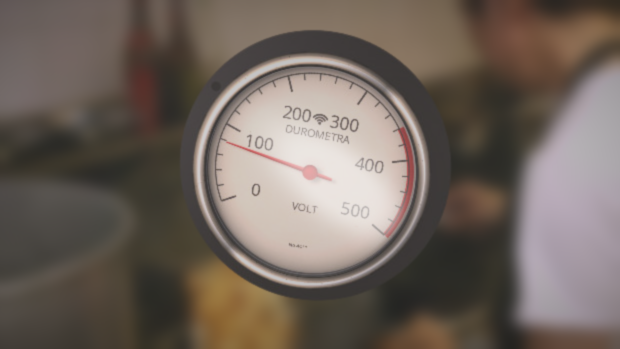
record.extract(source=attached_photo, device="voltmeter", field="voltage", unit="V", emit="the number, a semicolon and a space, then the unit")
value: 80; V
